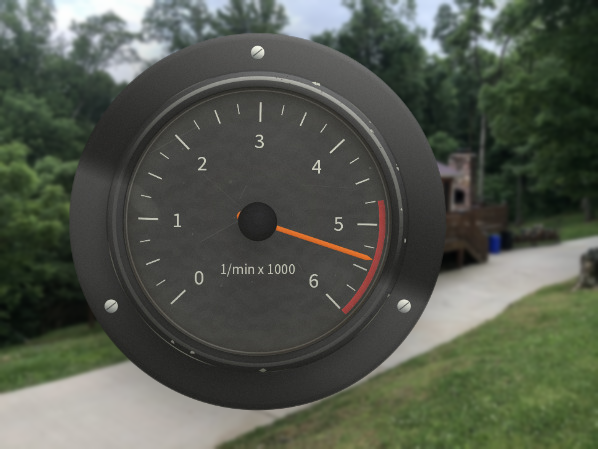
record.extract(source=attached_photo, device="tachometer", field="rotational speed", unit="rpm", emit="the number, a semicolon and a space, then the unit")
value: 5375; rpm
